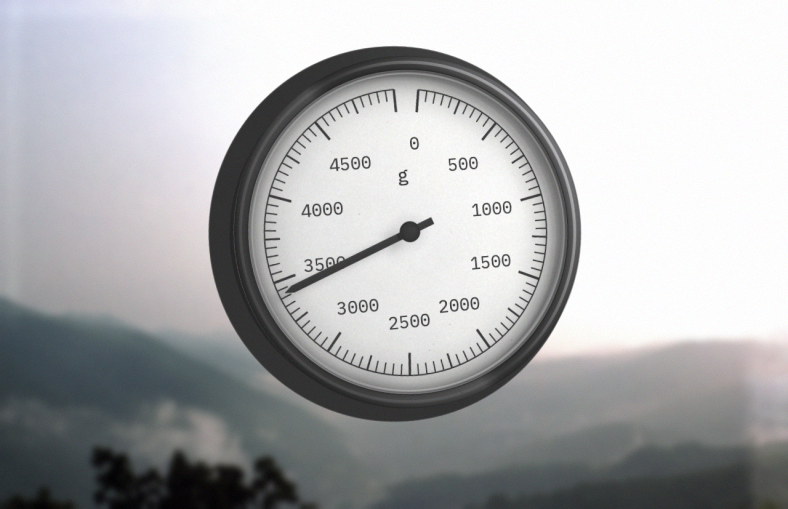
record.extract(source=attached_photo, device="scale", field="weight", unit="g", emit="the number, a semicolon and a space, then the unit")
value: 3425; g
